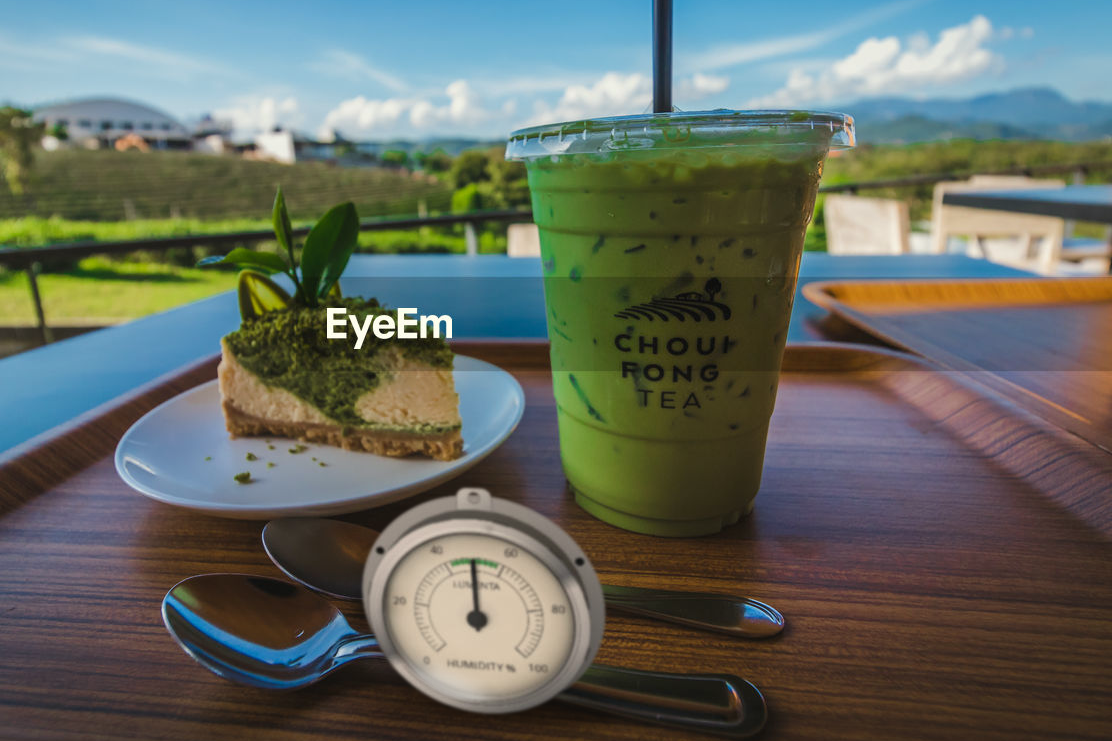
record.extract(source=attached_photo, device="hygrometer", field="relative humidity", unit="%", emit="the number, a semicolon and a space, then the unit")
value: 50; %
